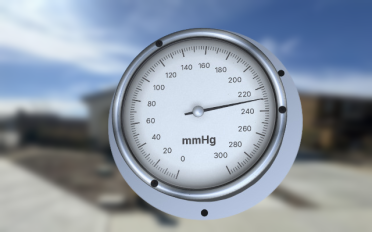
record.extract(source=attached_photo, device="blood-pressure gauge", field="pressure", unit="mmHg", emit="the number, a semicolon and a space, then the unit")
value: 230; mmHg
